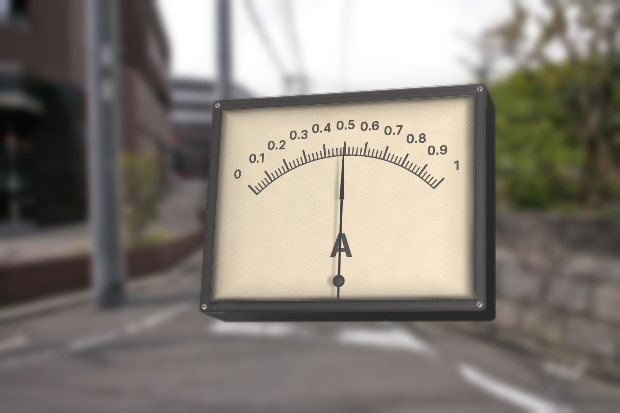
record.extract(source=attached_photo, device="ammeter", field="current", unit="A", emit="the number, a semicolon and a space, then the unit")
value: 0.5; A
